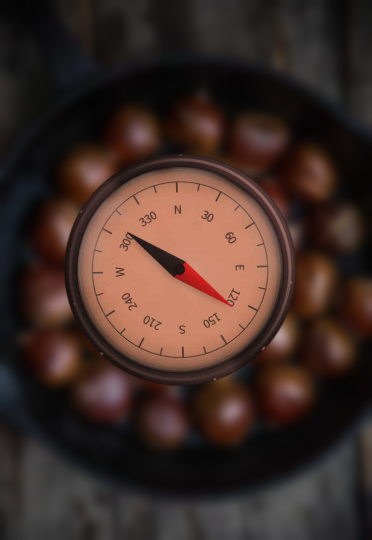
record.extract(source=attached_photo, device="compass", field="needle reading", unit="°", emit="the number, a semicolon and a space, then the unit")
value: 127.5; °
